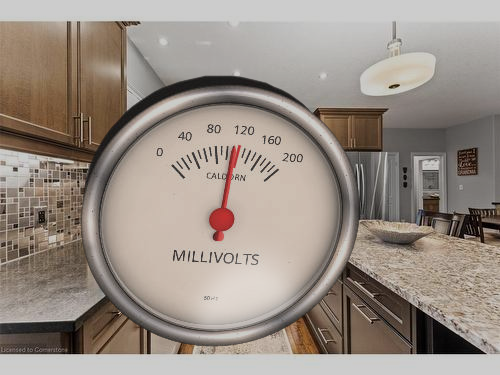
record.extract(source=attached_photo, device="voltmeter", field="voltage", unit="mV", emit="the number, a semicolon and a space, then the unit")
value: 110; mV
